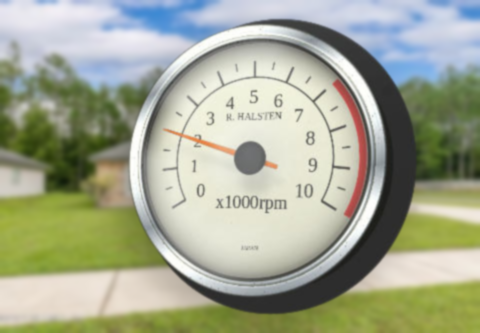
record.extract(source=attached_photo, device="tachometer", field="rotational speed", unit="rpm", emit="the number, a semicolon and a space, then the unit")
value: 2000; rpm
